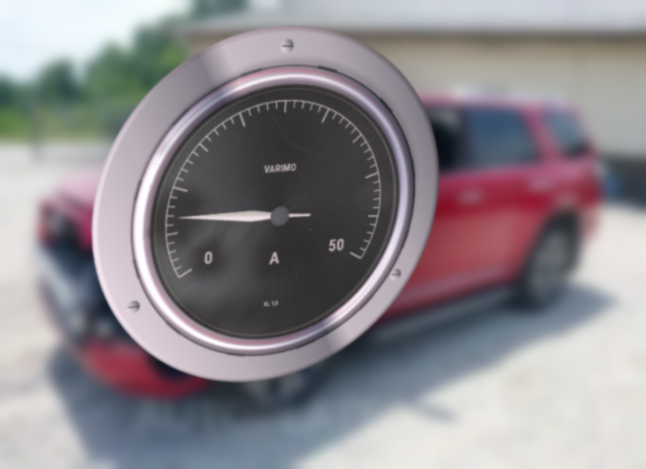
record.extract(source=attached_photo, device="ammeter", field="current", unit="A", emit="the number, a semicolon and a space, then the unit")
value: 7; A
